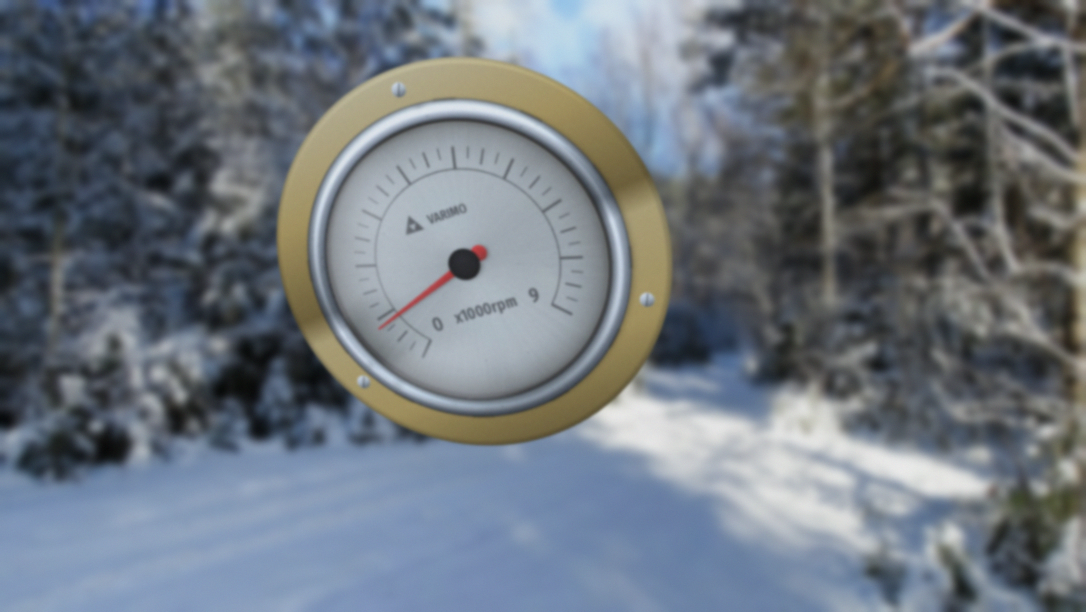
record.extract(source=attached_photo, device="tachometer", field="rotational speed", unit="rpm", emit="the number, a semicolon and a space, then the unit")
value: 875; rpm
